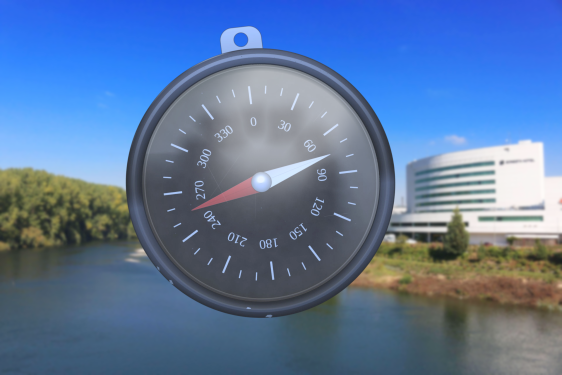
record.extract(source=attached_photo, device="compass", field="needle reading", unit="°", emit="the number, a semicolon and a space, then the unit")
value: 255; °
